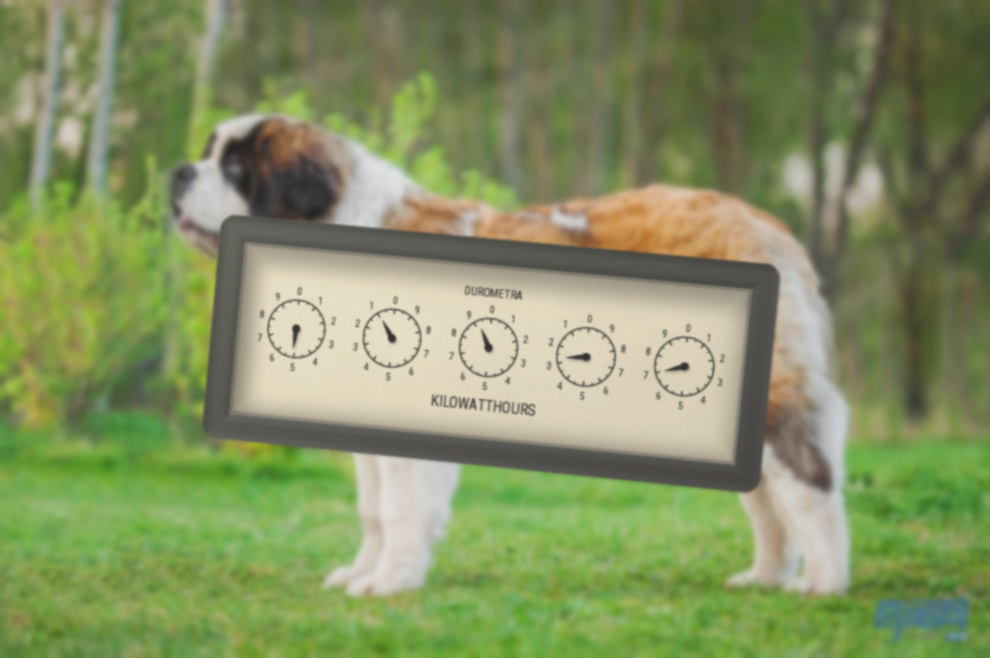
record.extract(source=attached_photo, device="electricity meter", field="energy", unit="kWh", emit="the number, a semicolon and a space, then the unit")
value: 50927; kWh
